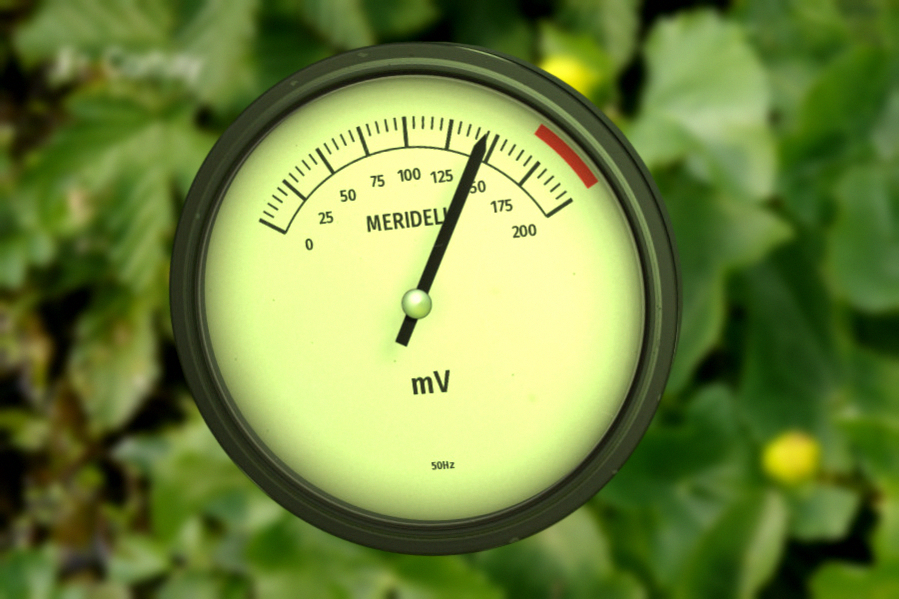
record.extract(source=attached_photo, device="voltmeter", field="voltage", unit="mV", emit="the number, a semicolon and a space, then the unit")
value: 145; mV
